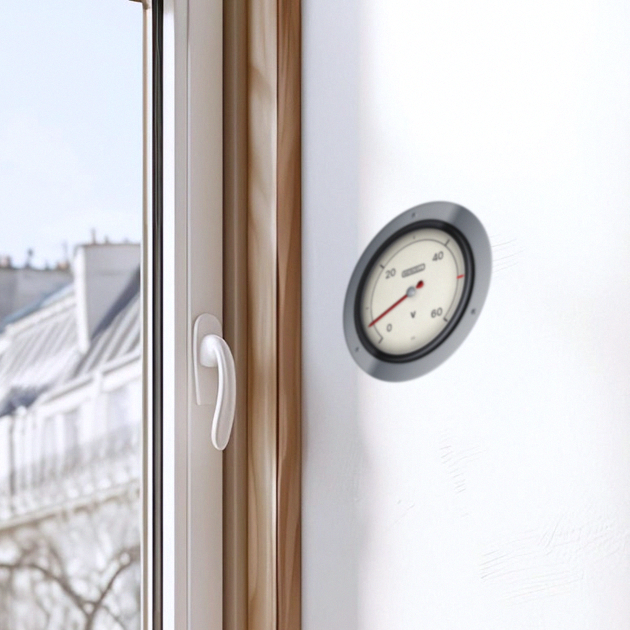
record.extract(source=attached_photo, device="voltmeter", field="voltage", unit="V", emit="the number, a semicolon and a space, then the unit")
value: 5; V
